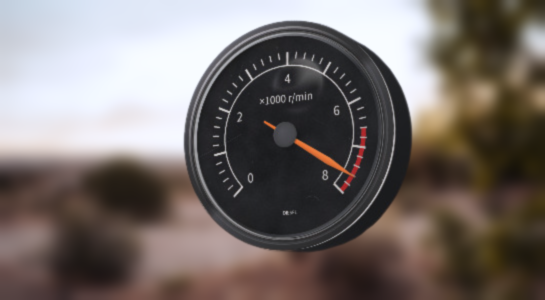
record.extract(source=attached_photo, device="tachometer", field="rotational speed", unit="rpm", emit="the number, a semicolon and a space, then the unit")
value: 7600; rpm
